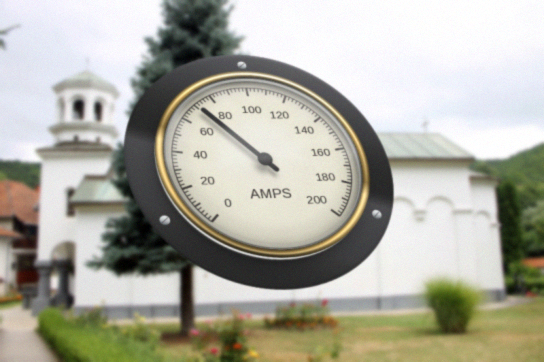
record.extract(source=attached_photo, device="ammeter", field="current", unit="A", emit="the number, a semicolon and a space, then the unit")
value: 70; A
